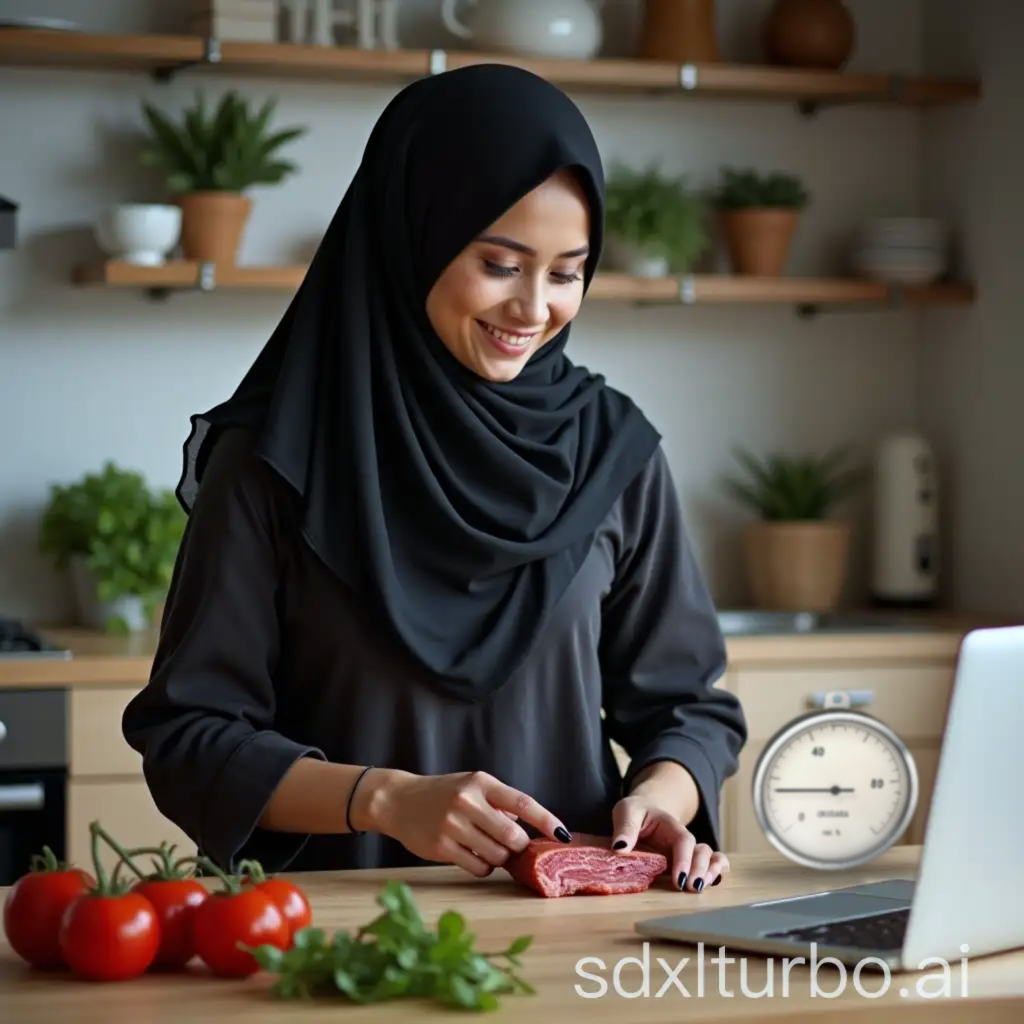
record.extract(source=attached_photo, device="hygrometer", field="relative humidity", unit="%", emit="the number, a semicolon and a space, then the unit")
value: 16; %
